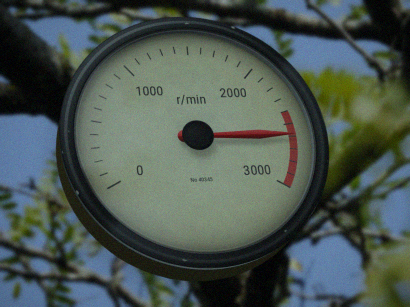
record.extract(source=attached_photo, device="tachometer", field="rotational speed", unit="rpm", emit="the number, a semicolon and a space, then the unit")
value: 2600; rpm
